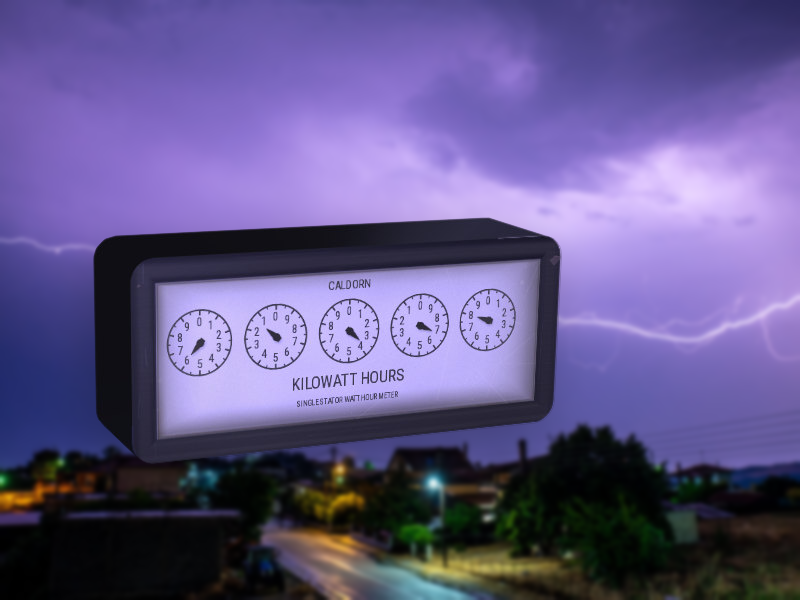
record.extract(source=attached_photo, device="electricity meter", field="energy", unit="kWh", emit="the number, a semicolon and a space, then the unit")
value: 61368; kWh
